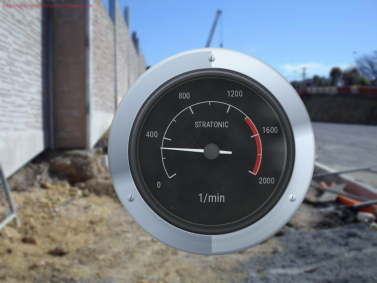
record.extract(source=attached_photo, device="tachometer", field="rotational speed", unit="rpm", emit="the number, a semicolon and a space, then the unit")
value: 300; rpm
